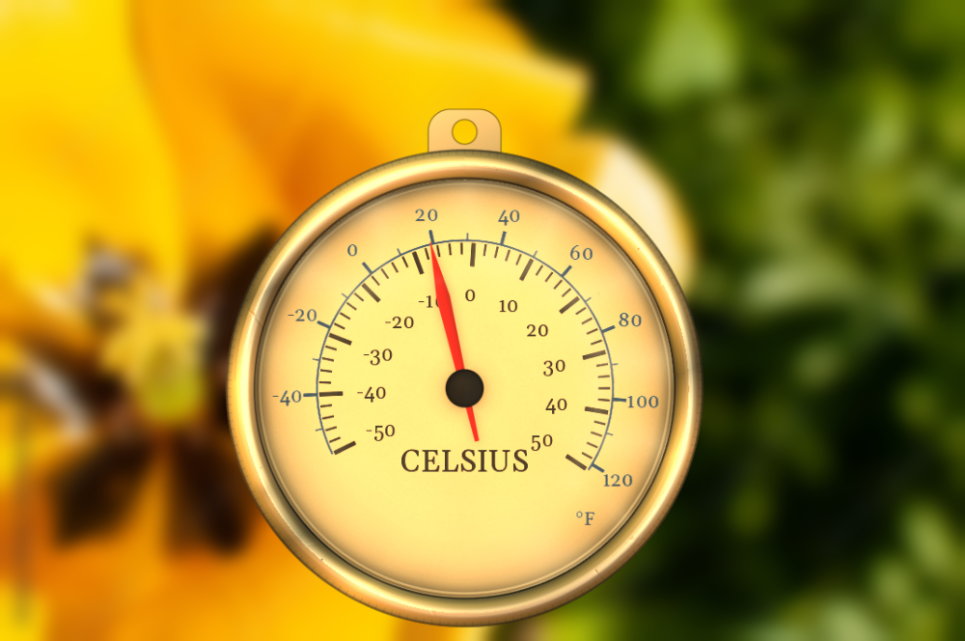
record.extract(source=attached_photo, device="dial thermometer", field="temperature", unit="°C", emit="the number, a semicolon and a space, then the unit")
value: -7; °C
